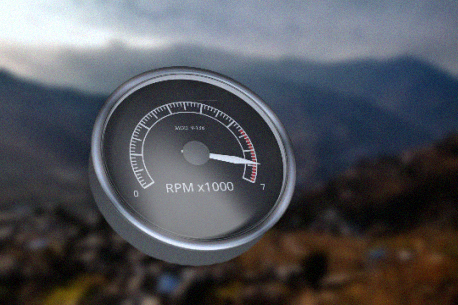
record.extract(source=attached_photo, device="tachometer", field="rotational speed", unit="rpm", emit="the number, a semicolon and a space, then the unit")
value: 6500; rpm
